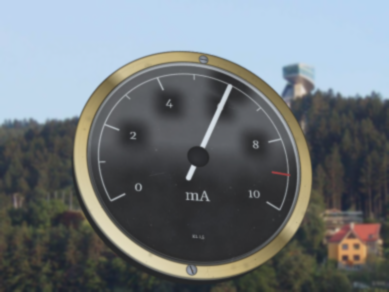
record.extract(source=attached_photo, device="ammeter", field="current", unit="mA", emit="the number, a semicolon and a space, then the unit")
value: 6; mA
